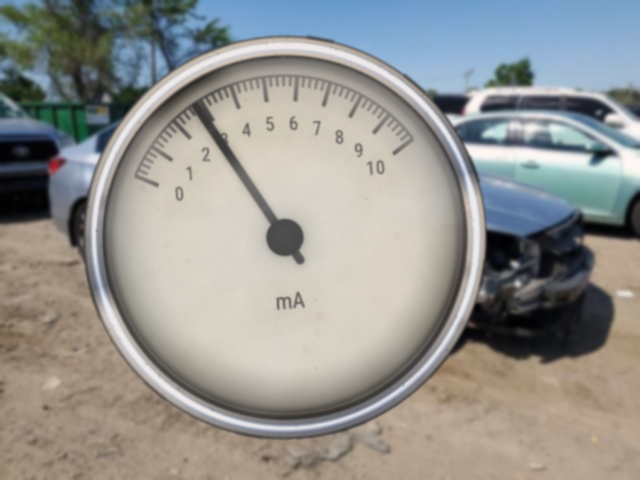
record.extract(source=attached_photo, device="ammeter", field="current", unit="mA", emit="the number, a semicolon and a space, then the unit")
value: 2.8; mA
